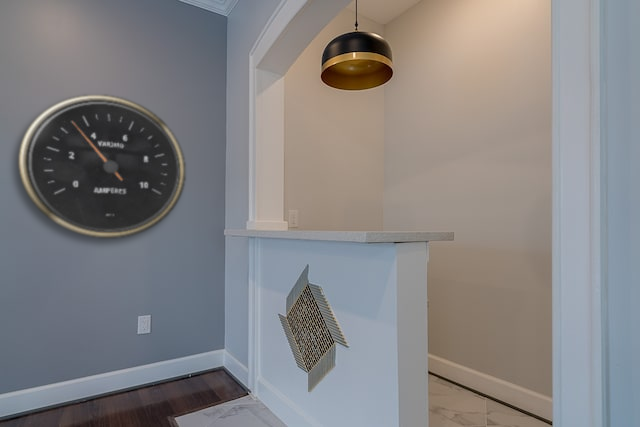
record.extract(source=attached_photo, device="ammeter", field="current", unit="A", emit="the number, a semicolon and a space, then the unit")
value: 3.5; A
